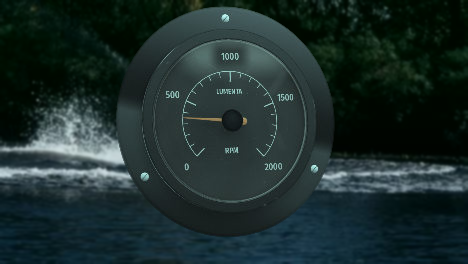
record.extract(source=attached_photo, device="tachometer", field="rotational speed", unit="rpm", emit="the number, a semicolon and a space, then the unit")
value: 350; rpm
